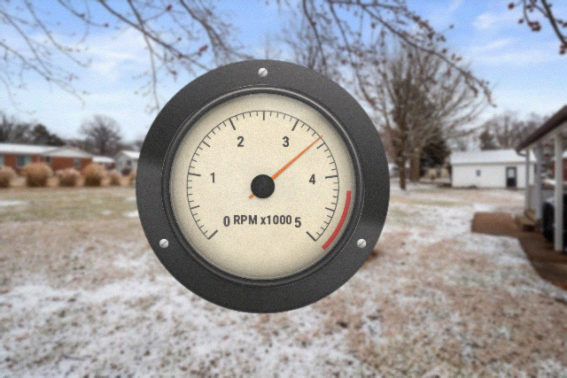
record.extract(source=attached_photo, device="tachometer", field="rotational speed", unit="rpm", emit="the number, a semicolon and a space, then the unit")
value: 3400; rpm
